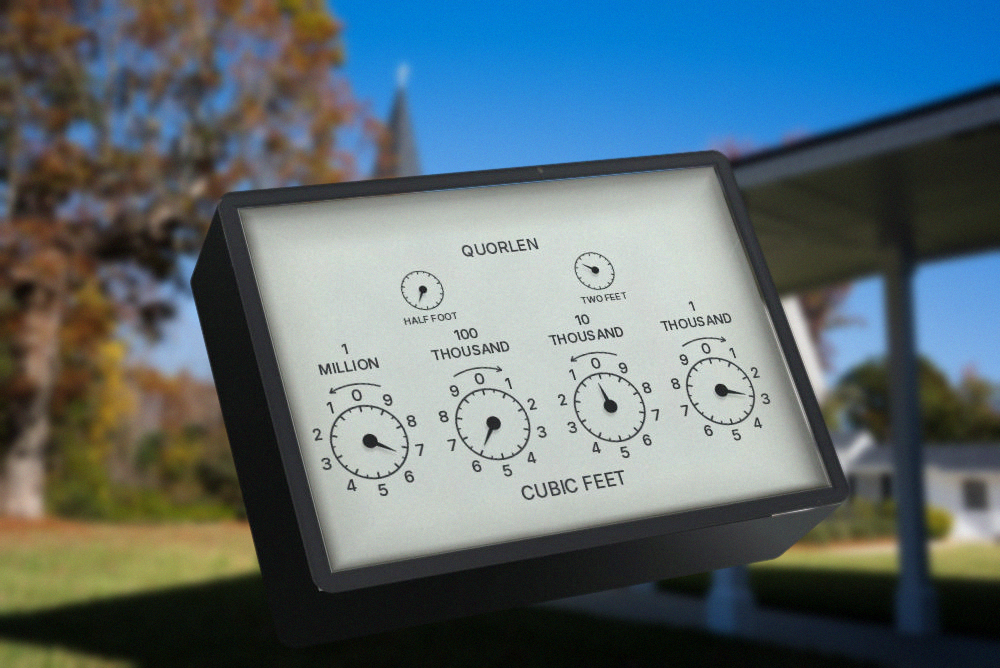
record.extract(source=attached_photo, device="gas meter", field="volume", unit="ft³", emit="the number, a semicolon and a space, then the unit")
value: 660300; ft³
